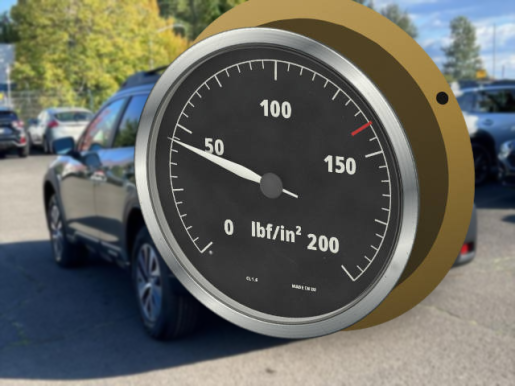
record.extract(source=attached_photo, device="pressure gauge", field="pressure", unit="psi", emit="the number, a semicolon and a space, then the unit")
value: 45; psi
